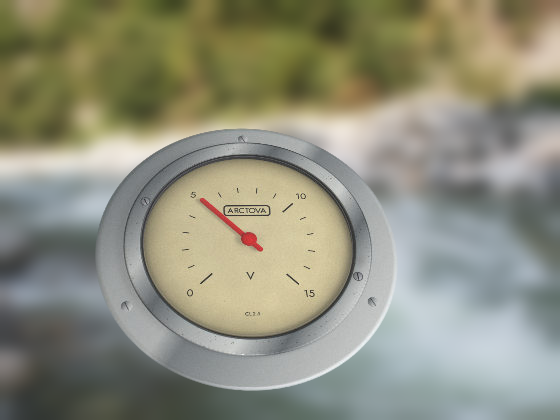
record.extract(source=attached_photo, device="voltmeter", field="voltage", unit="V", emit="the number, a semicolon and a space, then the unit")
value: 5; V
